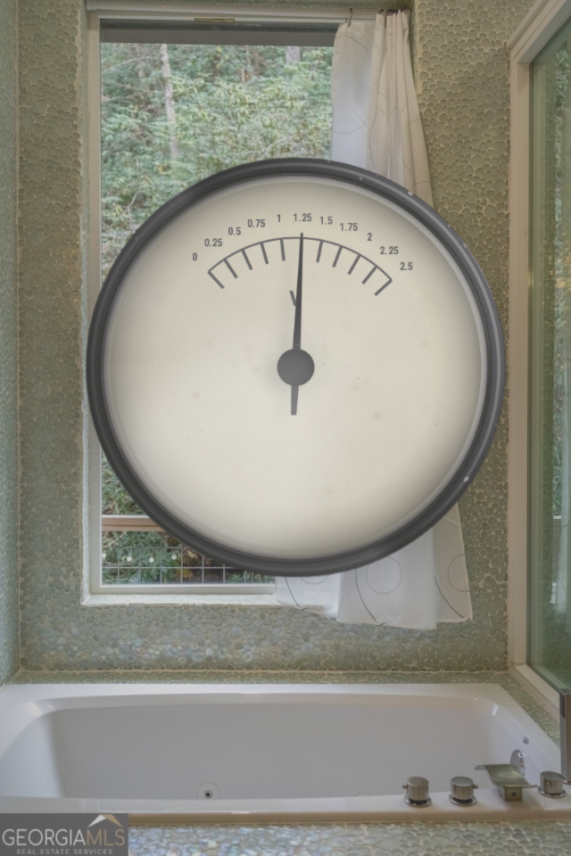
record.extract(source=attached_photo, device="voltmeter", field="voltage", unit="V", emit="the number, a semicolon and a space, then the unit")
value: 1.25; V
